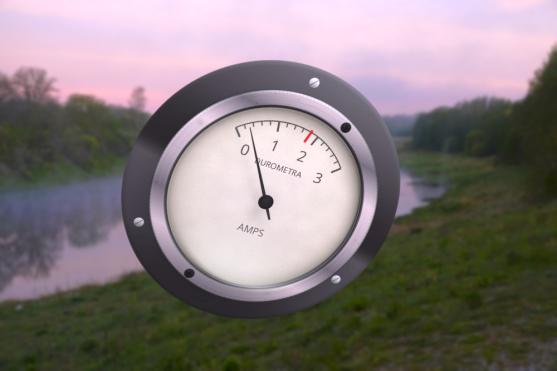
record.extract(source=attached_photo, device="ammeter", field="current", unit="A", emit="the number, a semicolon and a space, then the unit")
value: 0.3; A
